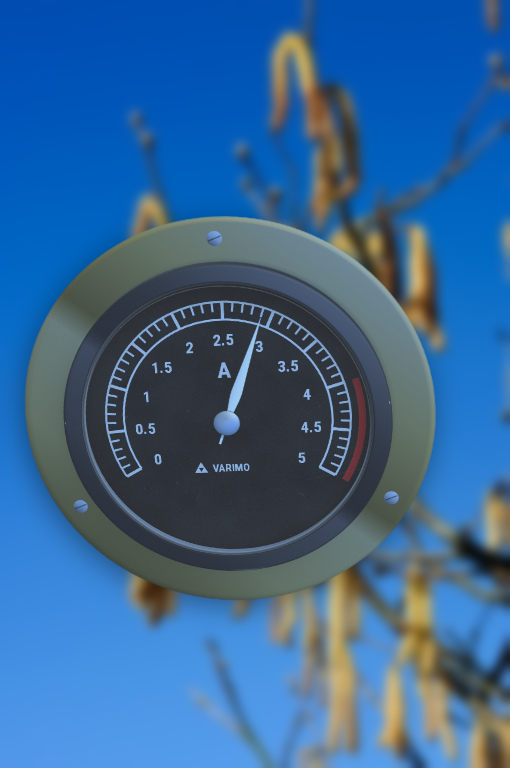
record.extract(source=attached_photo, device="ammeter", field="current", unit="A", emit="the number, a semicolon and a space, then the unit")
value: 2.9; A
